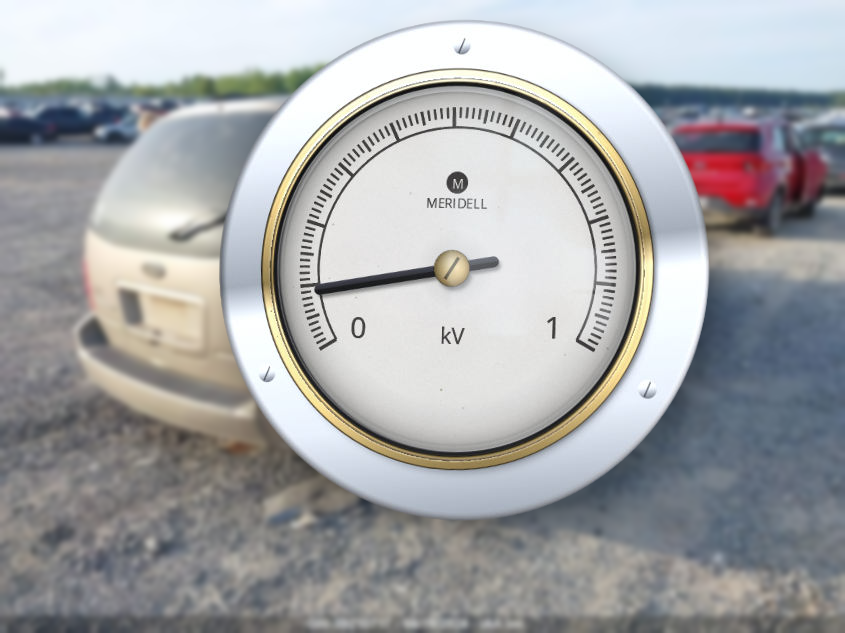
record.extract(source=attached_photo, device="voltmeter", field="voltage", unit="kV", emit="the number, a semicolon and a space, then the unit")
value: 0.09; kV
